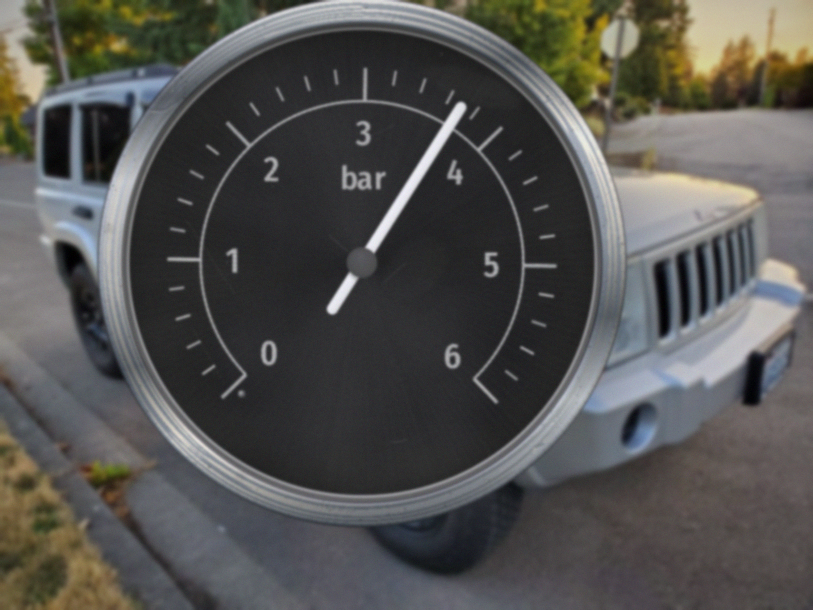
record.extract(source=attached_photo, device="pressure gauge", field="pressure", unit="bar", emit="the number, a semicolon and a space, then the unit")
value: 3.7; bar
